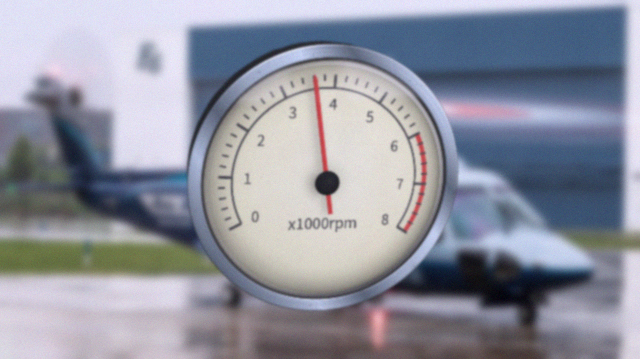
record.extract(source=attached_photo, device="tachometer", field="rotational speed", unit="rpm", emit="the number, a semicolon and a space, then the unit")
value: 3600; rpm
